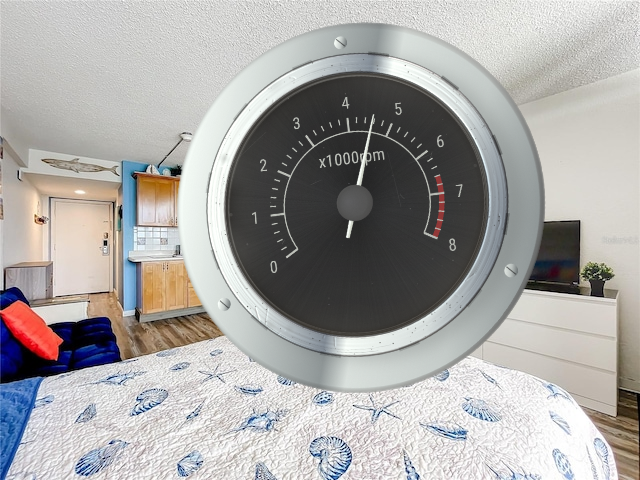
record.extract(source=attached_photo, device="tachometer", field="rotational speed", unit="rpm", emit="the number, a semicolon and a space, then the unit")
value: 4600; rpm
